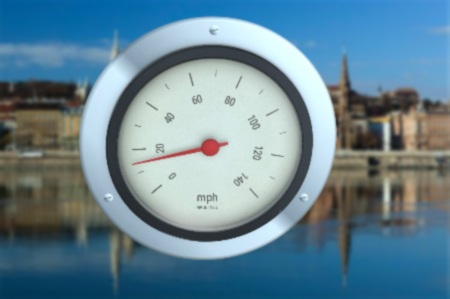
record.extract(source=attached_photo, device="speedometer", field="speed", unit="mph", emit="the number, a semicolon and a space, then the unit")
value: 15; mph
